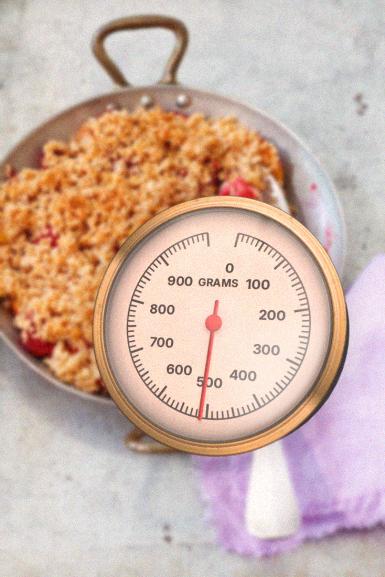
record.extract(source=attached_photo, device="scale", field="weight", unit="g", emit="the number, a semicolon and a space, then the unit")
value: 510; g
